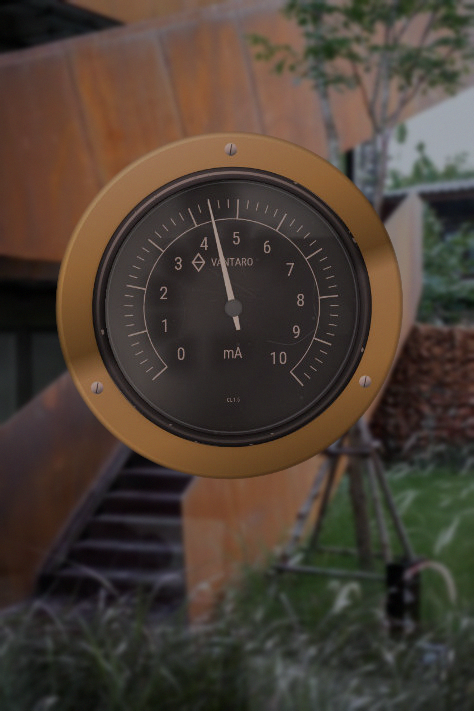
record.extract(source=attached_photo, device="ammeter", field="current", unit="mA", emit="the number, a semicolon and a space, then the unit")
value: 4.4; mA
